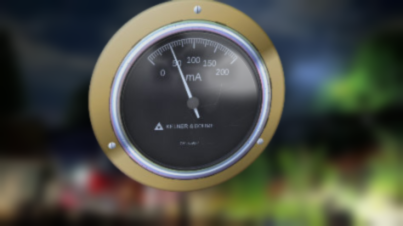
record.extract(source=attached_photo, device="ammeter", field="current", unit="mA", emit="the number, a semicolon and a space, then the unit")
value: 50; mA
